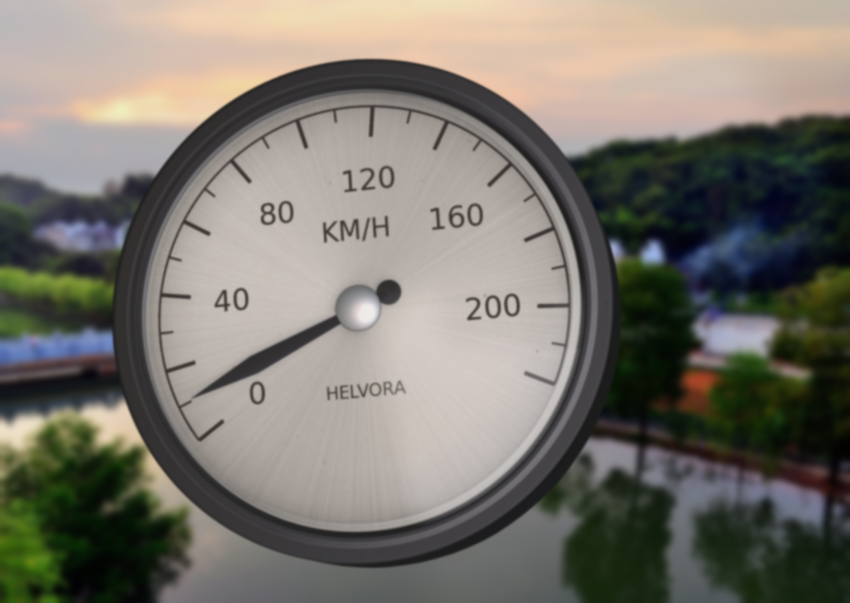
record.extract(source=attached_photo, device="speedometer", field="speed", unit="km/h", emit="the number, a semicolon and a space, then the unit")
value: 10; km/h
